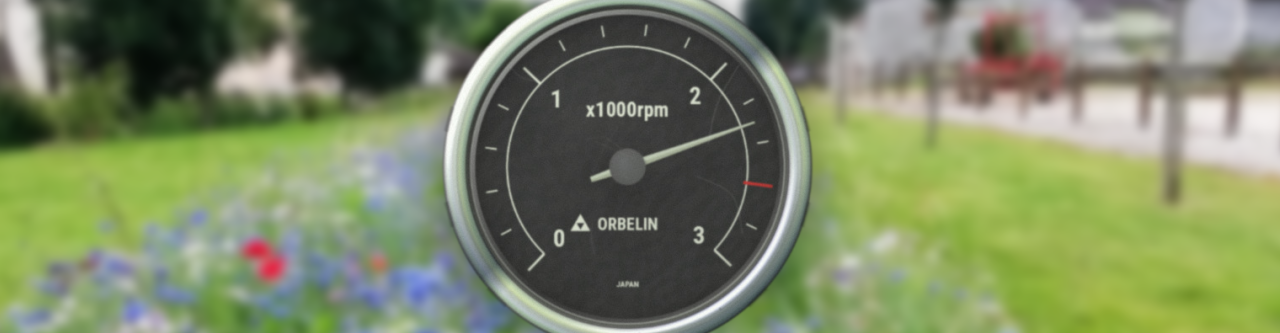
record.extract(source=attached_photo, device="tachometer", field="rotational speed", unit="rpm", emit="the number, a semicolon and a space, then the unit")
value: 2300; rpm
